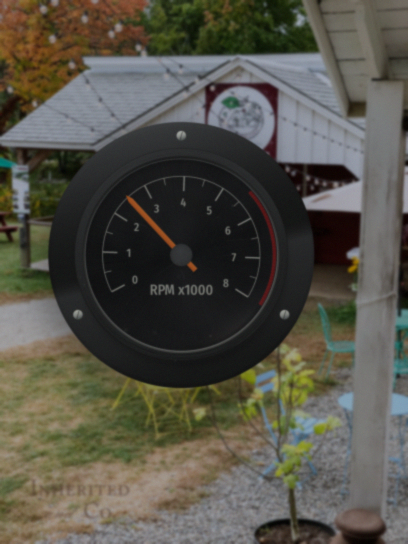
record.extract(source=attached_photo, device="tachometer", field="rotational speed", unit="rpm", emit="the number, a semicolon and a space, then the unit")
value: 2500; rpm
